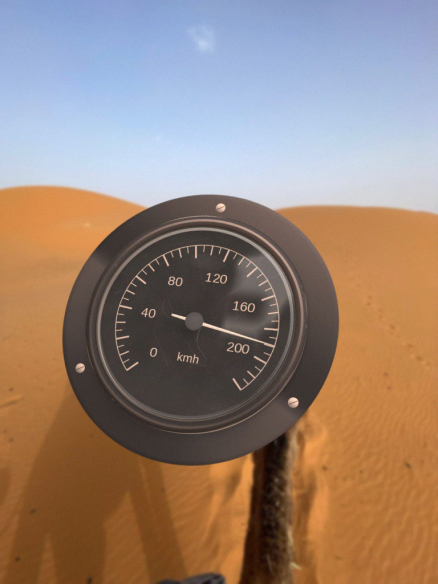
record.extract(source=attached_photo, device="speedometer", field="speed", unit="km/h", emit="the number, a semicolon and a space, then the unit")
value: 190; km/h
